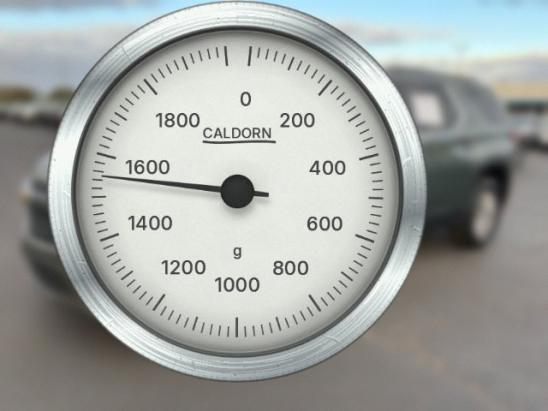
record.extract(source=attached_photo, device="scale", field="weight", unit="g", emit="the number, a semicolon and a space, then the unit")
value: 1550; g
